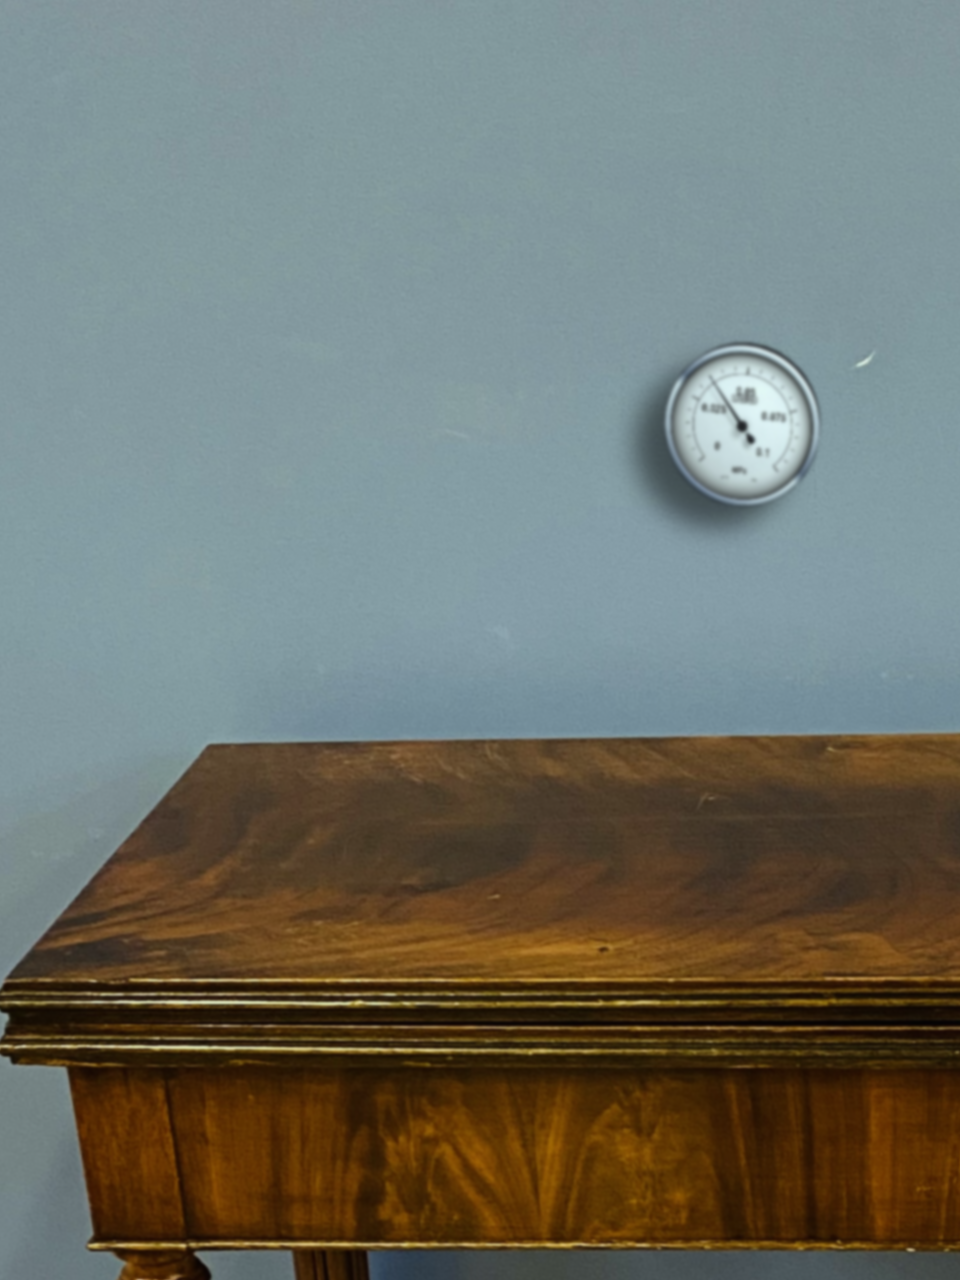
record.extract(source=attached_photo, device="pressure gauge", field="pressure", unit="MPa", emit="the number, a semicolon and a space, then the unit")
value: 0.035; MPa
